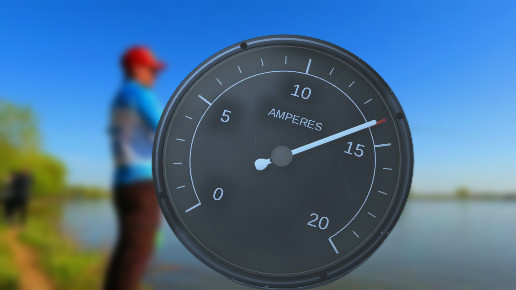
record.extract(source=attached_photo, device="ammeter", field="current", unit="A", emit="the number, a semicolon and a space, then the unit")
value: 14; A
